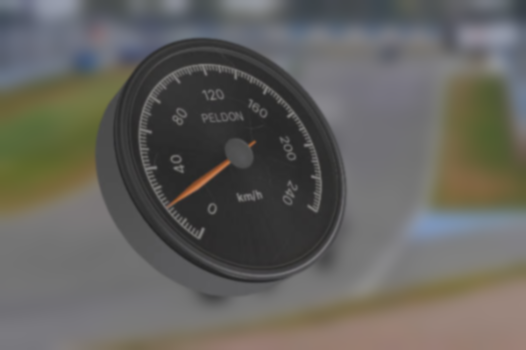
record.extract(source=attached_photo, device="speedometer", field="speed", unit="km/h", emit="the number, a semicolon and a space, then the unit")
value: 20; km/h
